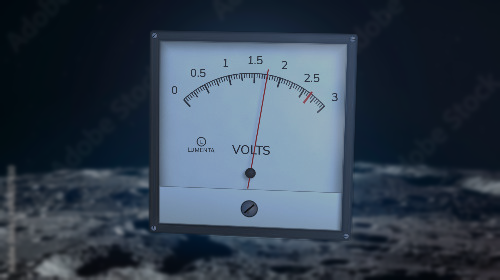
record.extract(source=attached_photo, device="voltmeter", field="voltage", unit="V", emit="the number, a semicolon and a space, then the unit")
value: 1.75; V
